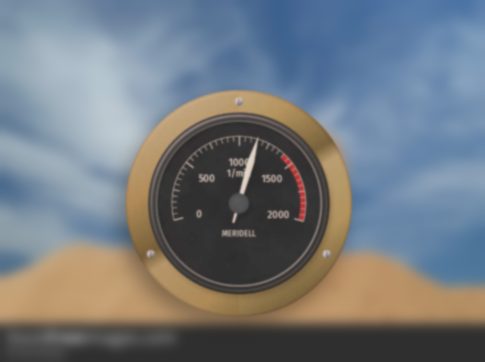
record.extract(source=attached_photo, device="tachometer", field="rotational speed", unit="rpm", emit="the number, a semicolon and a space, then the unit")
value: 1150; rpm
